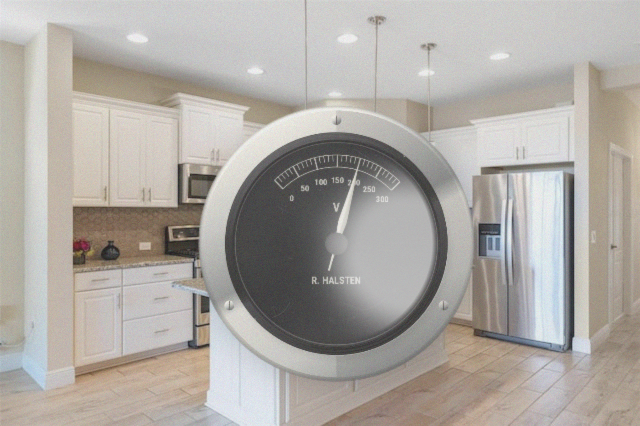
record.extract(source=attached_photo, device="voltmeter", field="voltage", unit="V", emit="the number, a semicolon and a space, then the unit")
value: 200; V
